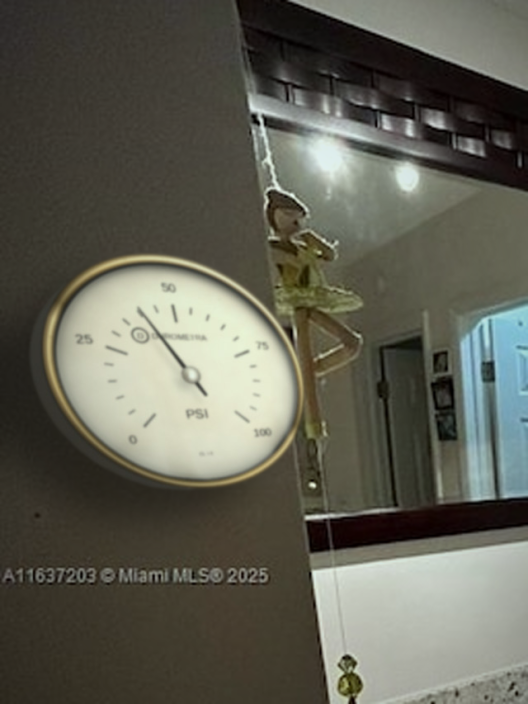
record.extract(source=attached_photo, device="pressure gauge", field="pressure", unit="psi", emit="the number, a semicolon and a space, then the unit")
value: 40; psi
